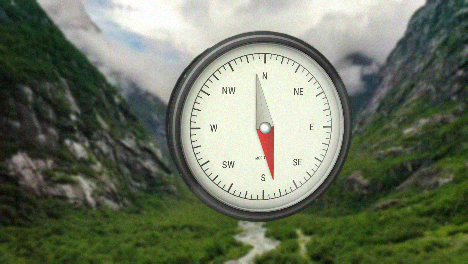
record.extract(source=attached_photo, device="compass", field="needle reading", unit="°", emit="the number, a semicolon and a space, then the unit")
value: 170; °
